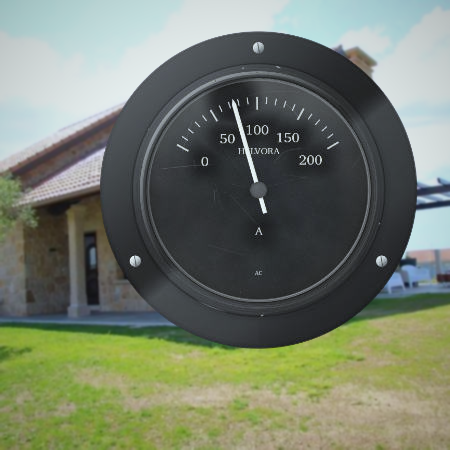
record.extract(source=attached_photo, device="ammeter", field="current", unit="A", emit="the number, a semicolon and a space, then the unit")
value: 75; A
